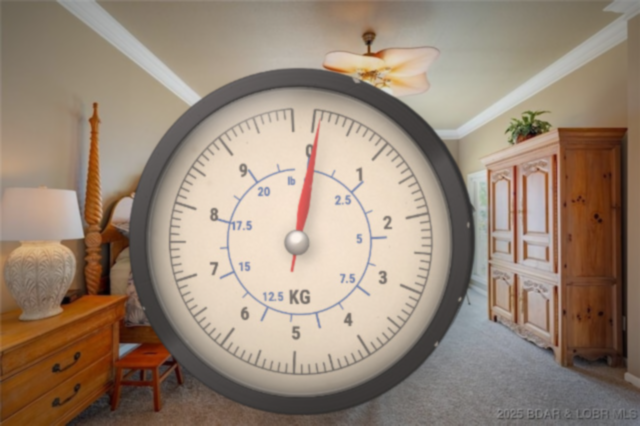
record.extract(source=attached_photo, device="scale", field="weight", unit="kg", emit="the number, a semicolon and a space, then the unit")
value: 0.1; kg
